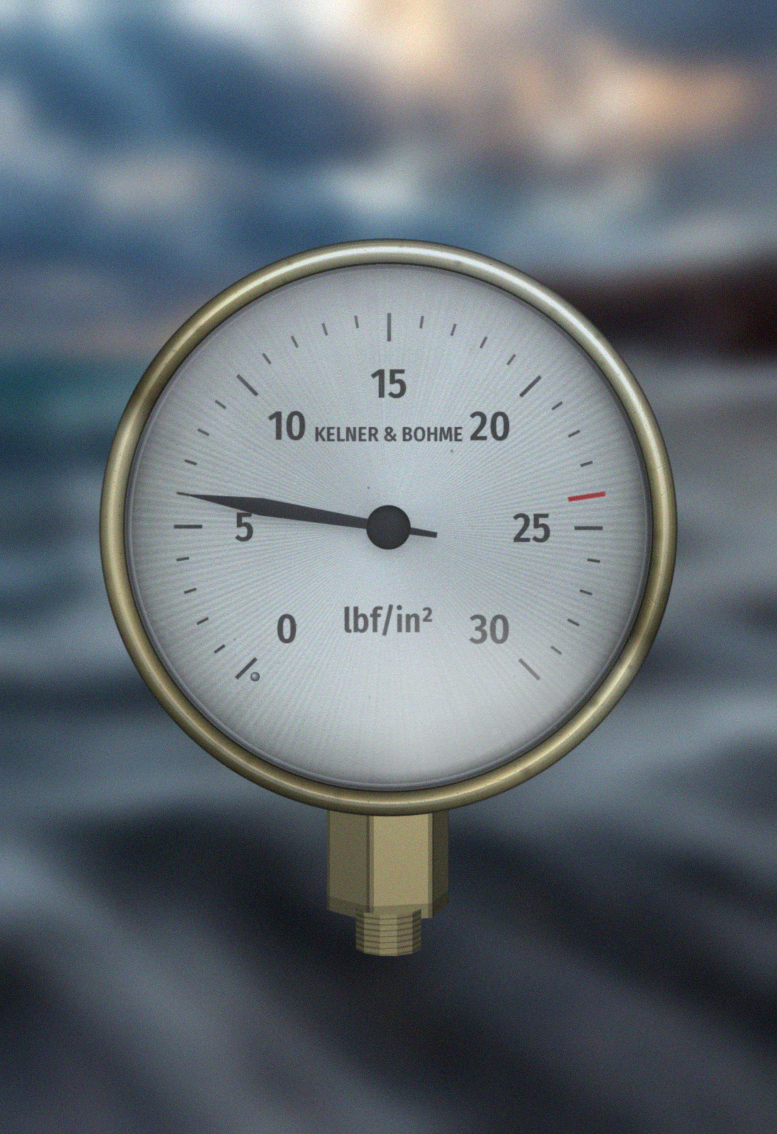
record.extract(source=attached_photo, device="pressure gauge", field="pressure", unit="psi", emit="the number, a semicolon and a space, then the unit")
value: 6; psi
